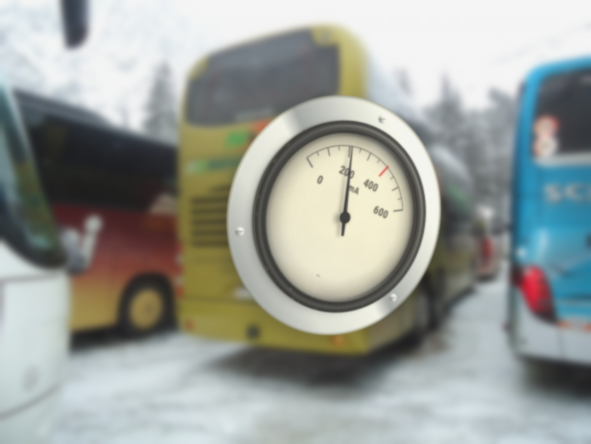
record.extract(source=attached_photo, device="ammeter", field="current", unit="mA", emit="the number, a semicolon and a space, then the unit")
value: 200; mA
